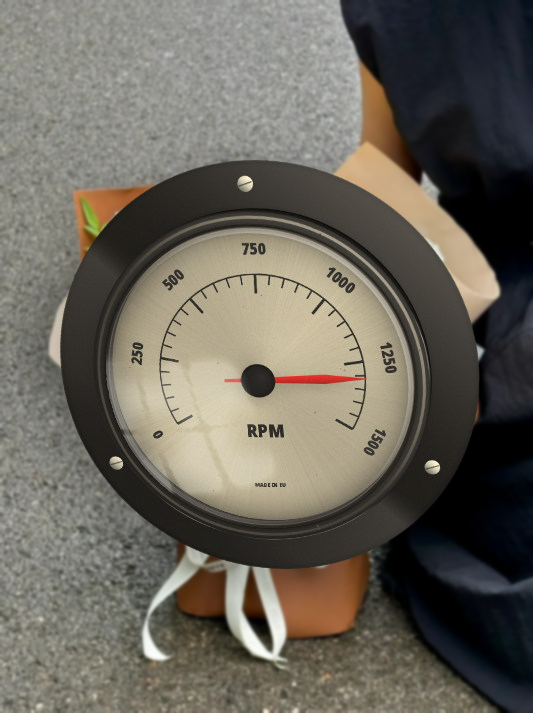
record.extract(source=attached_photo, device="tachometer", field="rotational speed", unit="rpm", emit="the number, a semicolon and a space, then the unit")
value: 1300; rpm
